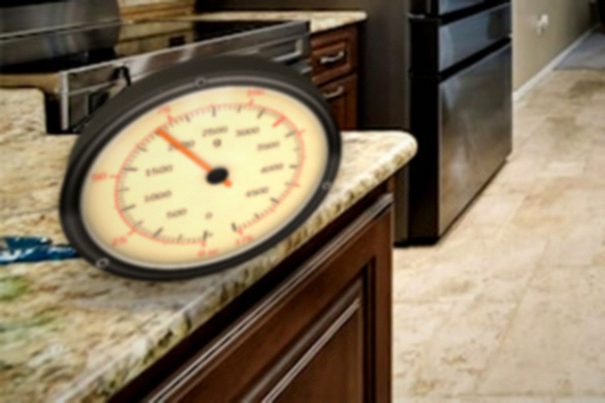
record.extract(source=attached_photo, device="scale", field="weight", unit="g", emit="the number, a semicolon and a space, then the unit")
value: 2000; g
